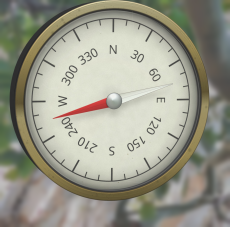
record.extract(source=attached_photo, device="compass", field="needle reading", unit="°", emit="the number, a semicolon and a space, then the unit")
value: 255; °
